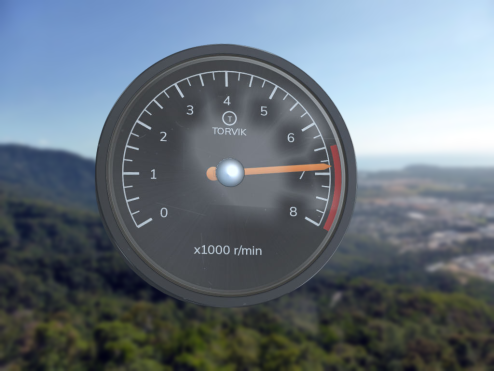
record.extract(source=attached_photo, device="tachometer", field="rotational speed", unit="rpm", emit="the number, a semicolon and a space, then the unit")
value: 6875; rpm
